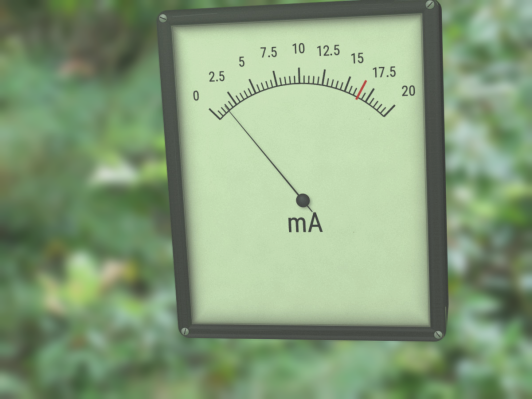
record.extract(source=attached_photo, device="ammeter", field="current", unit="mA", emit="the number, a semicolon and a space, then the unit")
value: 1.5; mA
